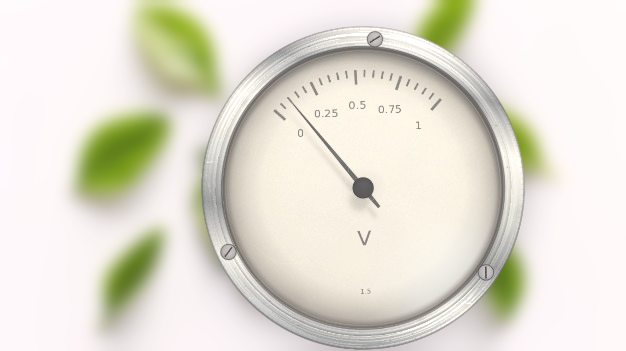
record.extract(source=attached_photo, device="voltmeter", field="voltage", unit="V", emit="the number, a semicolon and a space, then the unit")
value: 0.1; V
